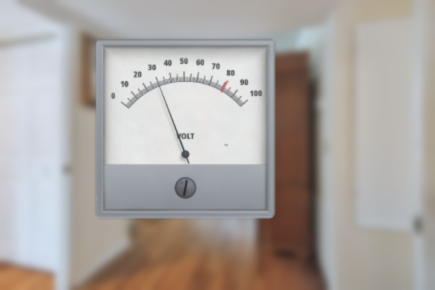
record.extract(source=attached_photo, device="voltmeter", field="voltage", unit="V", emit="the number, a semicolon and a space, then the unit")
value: 30; V
